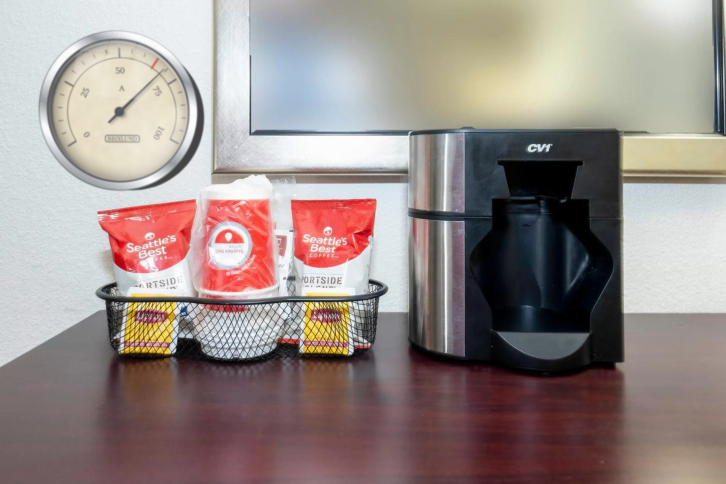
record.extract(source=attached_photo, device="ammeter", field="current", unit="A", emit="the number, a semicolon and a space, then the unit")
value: 70; A
